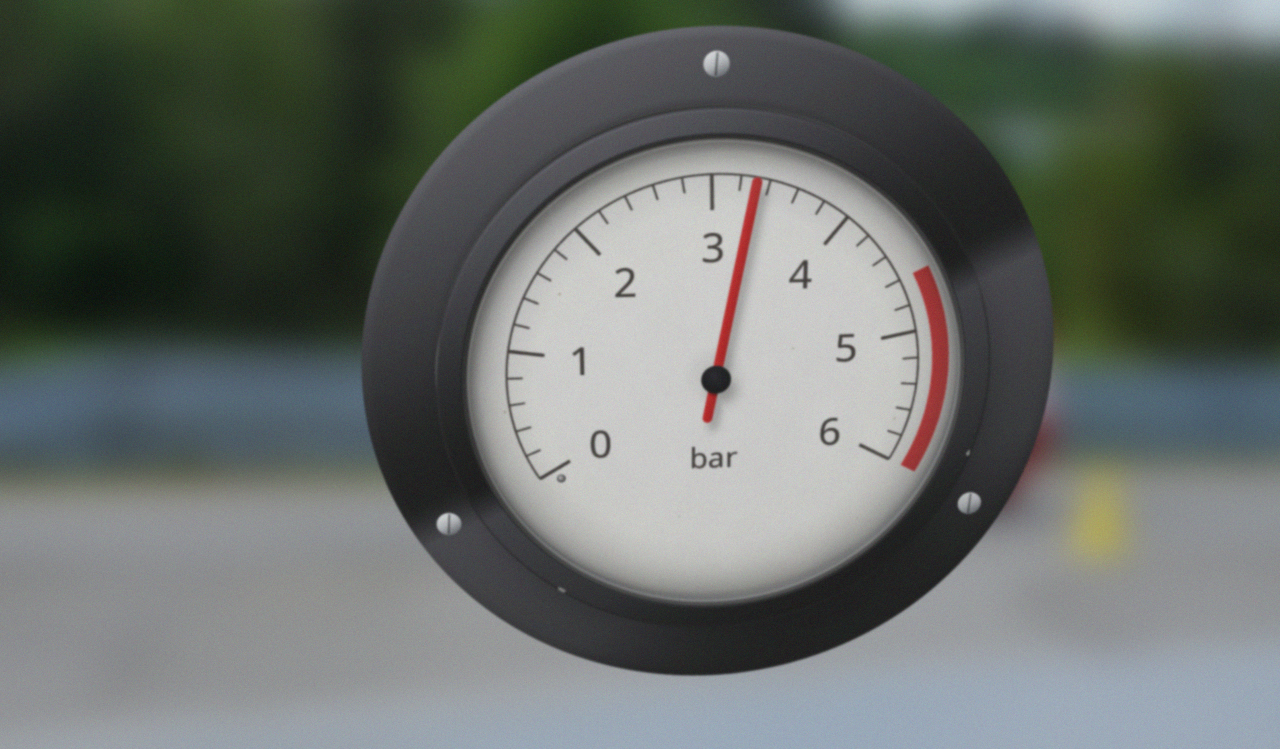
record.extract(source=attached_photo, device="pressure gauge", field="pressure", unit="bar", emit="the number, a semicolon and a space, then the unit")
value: 3.3; bar
